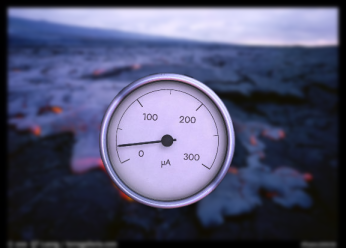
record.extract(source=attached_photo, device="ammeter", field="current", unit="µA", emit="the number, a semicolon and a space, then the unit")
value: 25; µA
